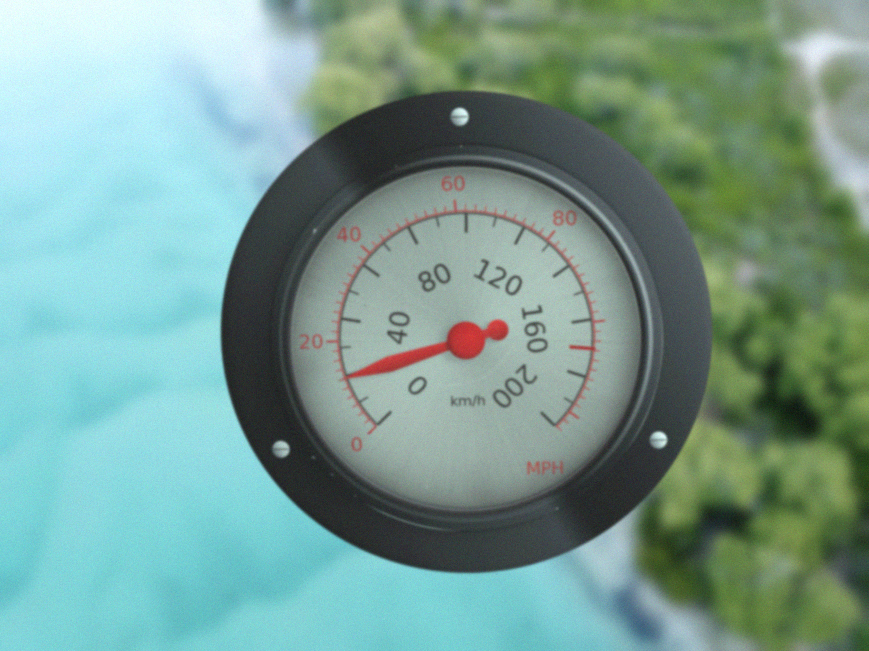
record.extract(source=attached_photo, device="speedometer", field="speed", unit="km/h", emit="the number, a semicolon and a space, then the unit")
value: 20; km/h
